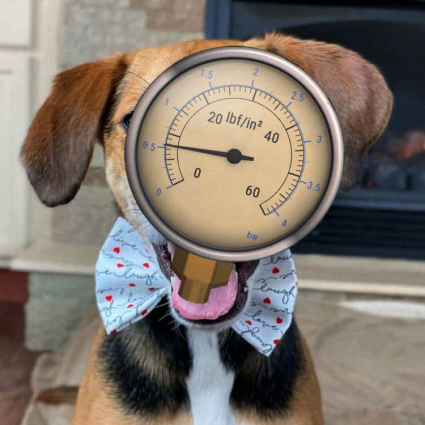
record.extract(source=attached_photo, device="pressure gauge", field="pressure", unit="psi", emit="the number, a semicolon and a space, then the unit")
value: 8; psi
